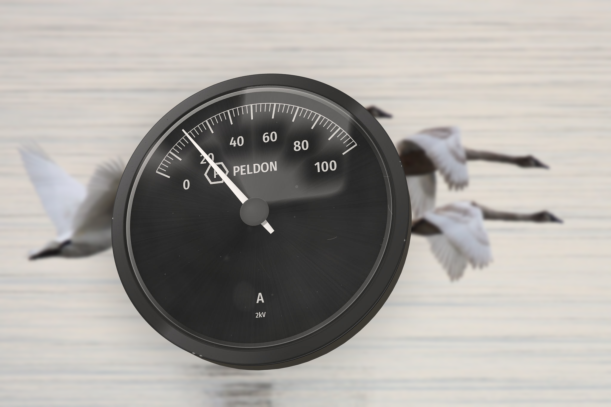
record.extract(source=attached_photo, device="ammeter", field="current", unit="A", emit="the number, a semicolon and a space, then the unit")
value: 20; A
